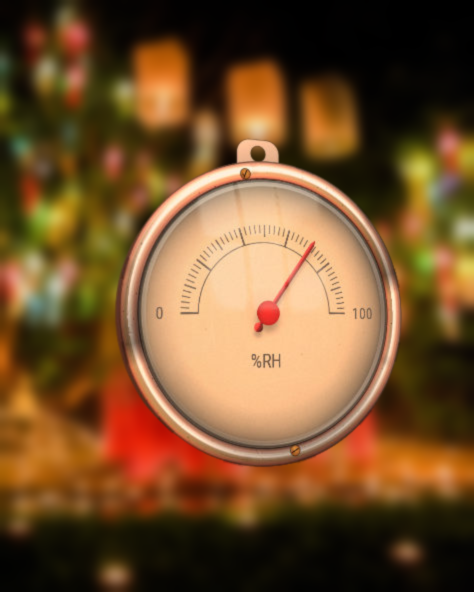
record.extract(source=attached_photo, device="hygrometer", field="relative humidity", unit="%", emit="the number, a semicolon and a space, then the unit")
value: 70; %
